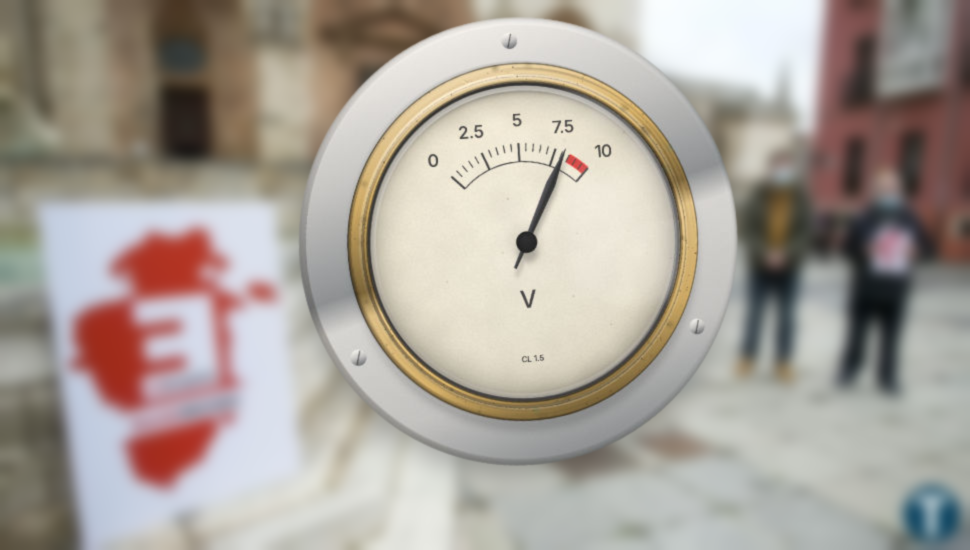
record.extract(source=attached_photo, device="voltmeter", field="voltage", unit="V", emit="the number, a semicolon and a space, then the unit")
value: 8; V
